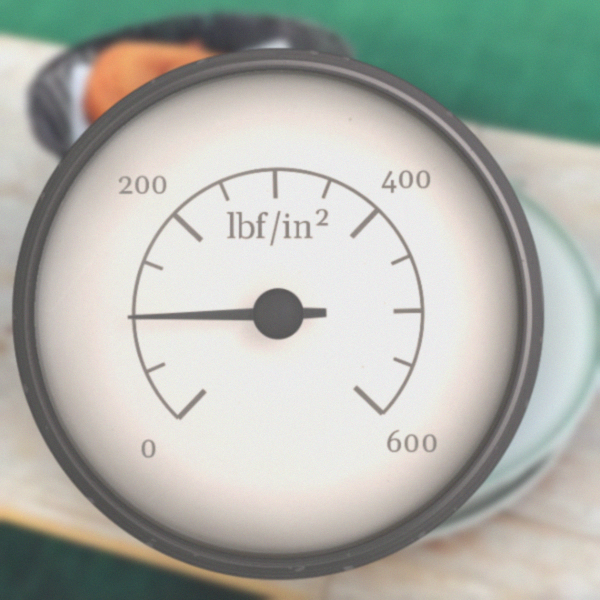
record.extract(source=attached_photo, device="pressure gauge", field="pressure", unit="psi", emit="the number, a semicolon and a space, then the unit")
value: 100; psi
